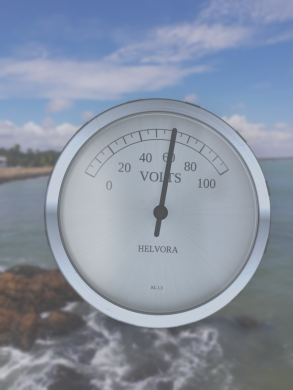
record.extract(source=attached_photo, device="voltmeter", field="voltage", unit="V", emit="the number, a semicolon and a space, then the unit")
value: 60; V
